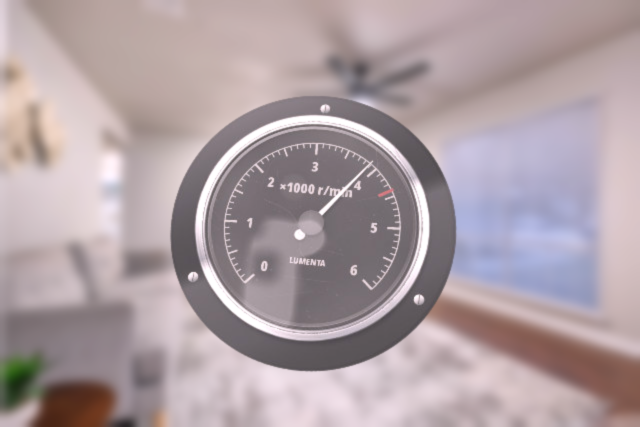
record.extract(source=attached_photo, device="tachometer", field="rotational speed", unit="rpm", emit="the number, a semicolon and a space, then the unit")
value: 3900; rpm
